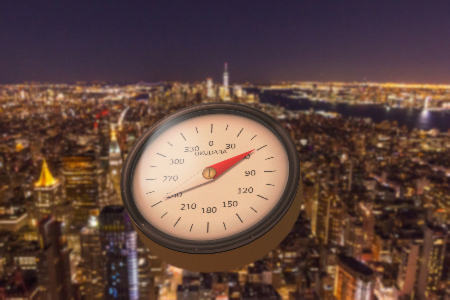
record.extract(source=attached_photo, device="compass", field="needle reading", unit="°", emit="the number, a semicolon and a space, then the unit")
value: 60; °
